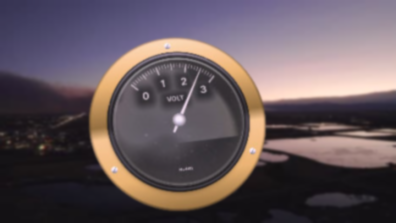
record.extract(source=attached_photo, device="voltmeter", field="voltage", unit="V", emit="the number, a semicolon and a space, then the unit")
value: 2.5; V
